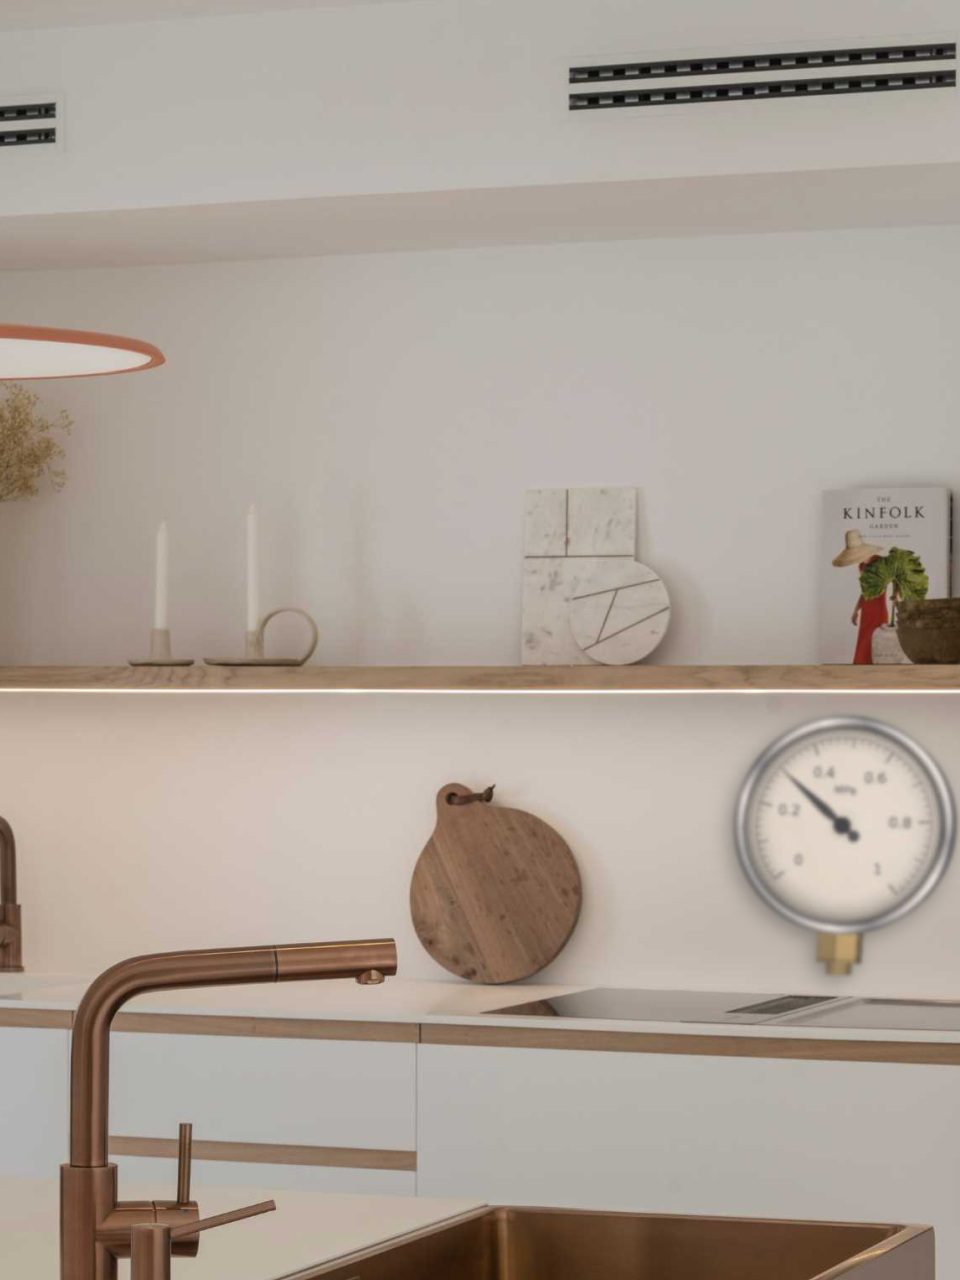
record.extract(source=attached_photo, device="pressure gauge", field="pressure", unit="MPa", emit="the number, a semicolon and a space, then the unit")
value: 0.3; MPa
